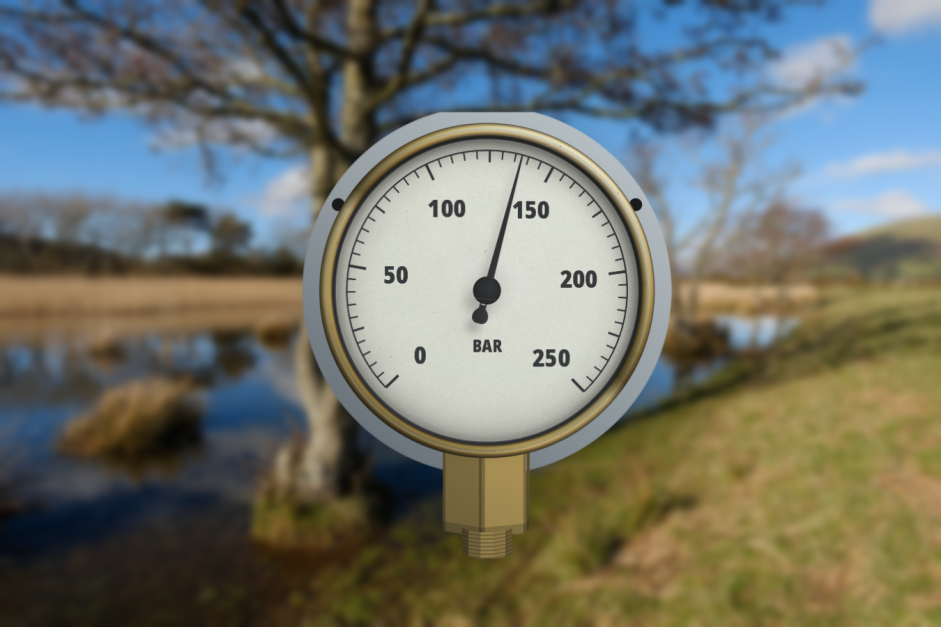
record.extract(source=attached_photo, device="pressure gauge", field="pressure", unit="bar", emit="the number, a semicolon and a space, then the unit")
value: 137.5; bar
